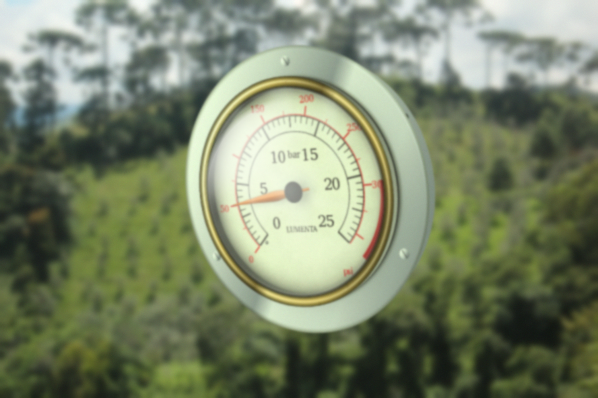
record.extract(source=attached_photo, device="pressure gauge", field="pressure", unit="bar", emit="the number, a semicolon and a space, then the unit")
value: 3.5; bar
